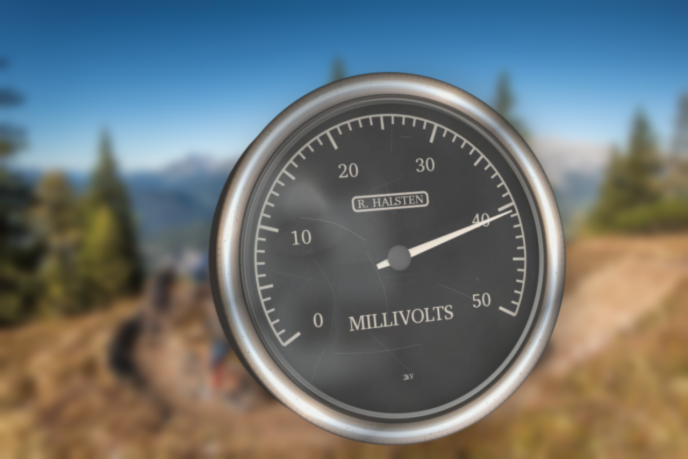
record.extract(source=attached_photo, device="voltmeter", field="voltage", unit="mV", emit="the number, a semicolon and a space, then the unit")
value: 40.5; mV
